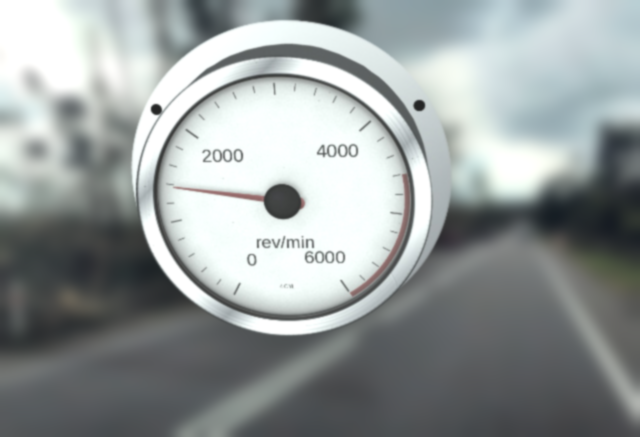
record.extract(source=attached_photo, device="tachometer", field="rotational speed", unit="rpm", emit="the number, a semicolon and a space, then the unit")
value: 1400; rpm
